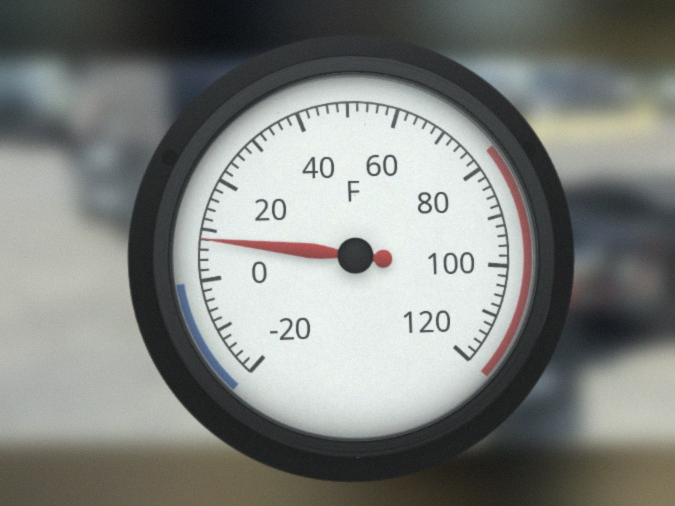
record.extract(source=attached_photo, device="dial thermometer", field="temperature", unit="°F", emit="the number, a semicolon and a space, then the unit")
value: 8; °F
